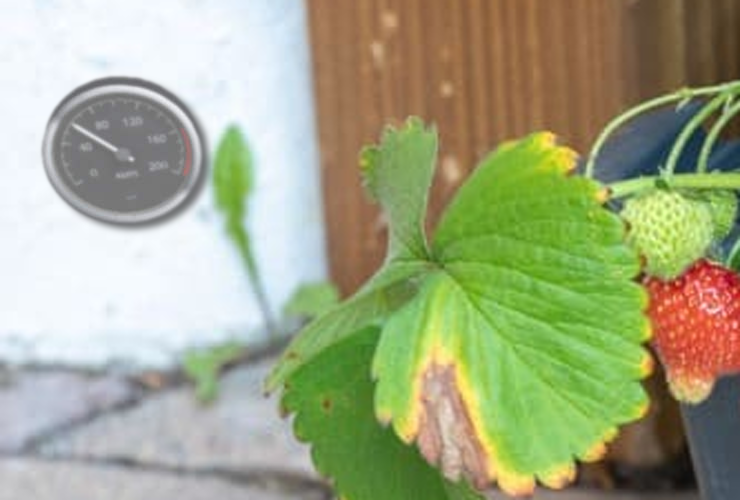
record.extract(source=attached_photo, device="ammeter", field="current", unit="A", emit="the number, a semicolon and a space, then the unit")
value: 60; A
